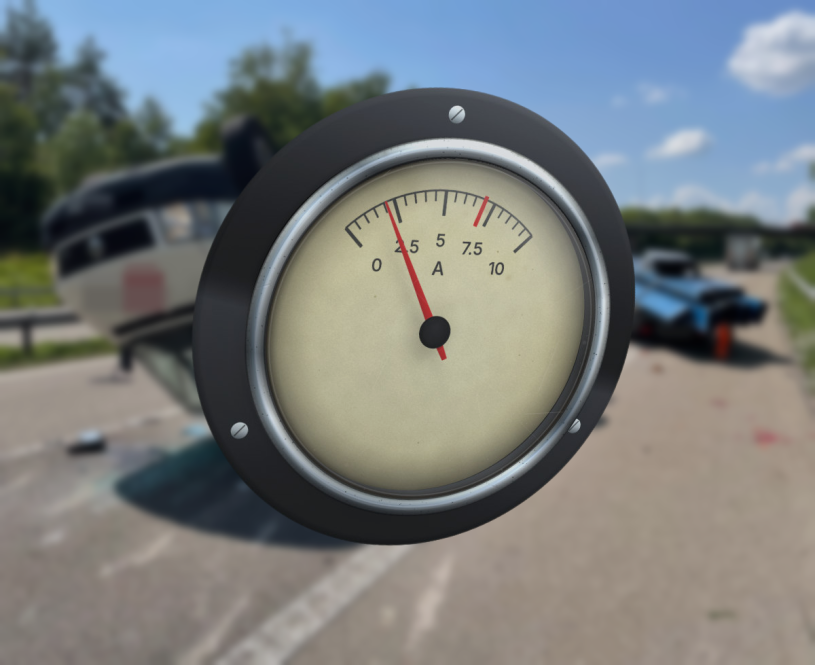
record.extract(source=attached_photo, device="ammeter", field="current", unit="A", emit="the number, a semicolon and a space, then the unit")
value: 2; A
